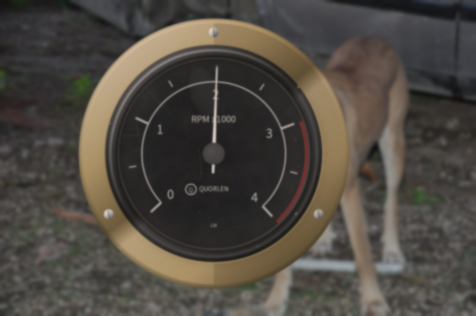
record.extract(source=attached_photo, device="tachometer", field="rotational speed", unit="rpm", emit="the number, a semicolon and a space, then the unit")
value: 2000; rpm
